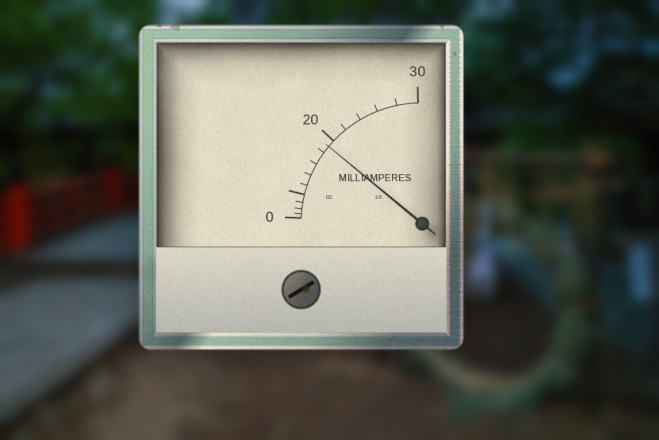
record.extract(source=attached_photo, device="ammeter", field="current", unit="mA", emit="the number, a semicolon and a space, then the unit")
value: 19; mA
